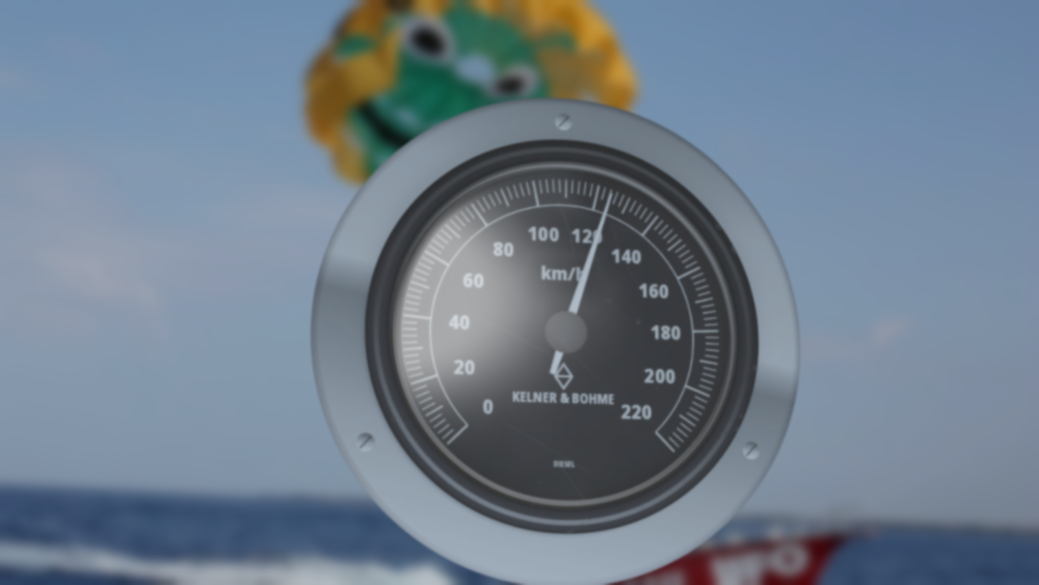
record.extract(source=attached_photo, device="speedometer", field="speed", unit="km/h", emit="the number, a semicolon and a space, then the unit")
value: 124; km/h
